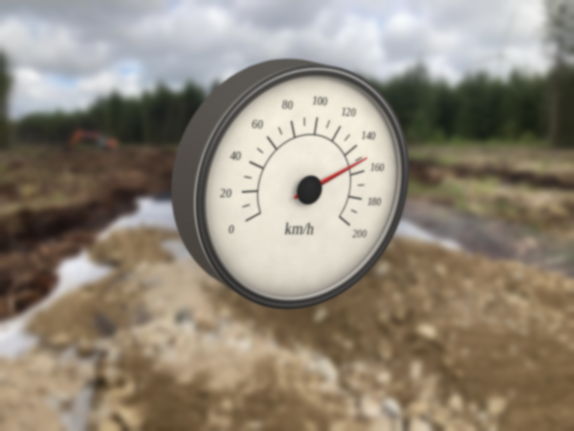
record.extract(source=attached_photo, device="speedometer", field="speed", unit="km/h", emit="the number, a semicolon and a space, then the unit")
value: 150; km/h
